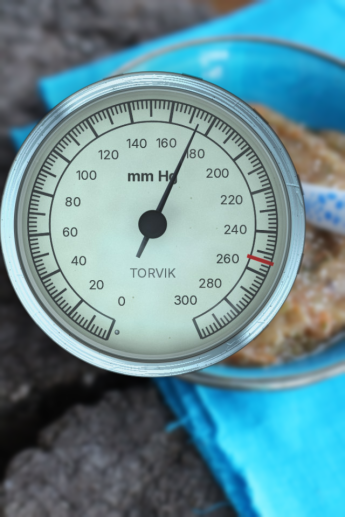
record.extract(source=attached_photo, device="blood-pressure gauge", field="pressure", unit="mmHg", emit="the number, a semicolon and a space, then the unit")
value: 174; mmHg
